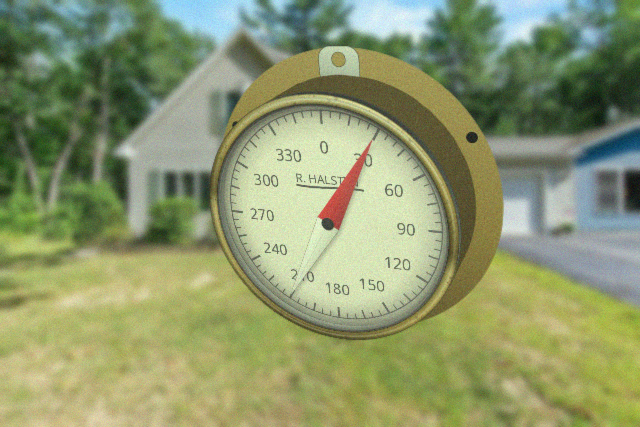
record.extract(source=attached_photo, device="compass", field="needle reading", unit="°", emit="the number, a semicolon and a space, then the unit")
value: 30; °
